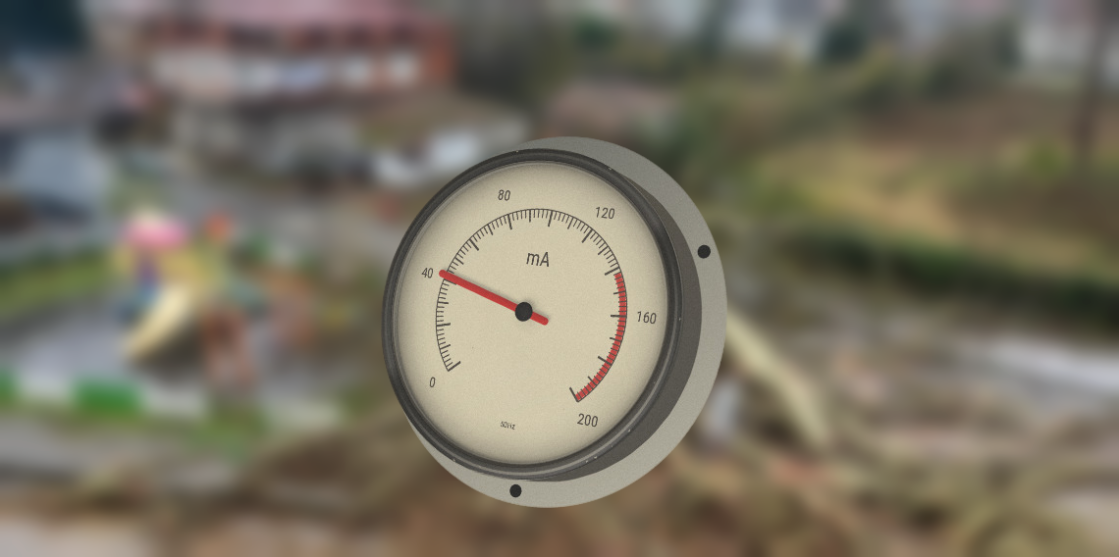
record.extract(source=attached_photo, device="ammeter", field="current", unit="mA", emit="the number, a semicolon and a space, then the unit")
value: 42; mA
